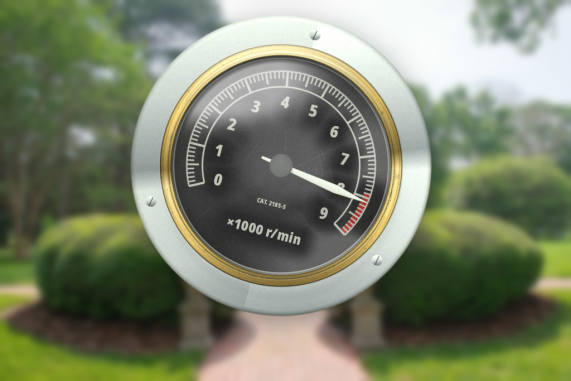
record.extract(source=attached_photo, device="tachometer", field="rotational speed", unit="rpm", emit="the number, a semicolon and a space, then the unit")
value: 8100; rpm
